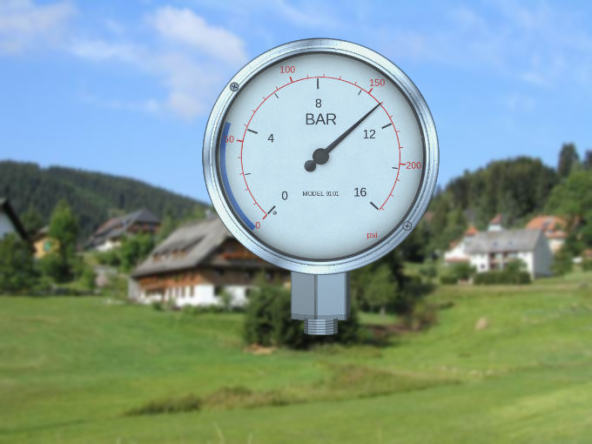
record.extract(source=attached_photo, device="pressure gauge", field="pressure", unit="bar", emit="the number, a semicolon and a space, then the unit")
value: 11; bar
